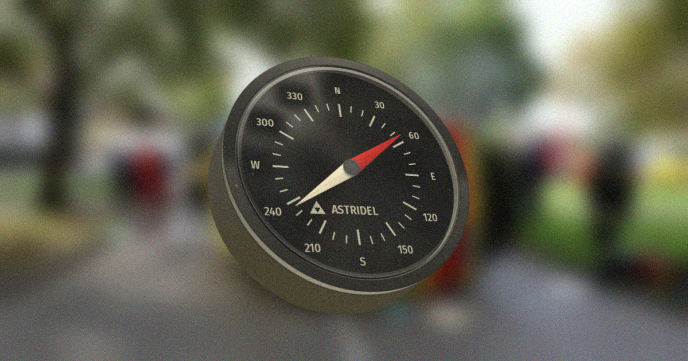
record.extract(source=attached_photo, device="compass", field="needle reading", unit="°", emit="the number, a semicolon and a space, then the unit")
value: 55; °
